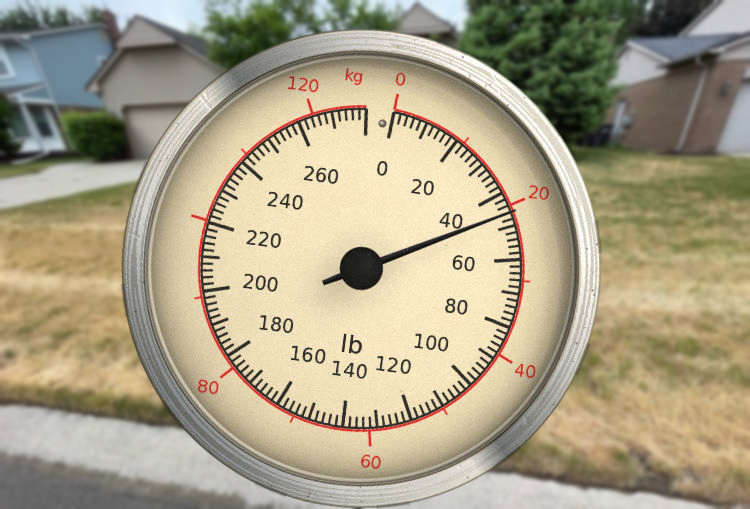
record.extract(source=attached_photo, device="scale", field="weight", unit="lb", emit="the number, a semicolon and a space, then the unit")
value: 46; lb
